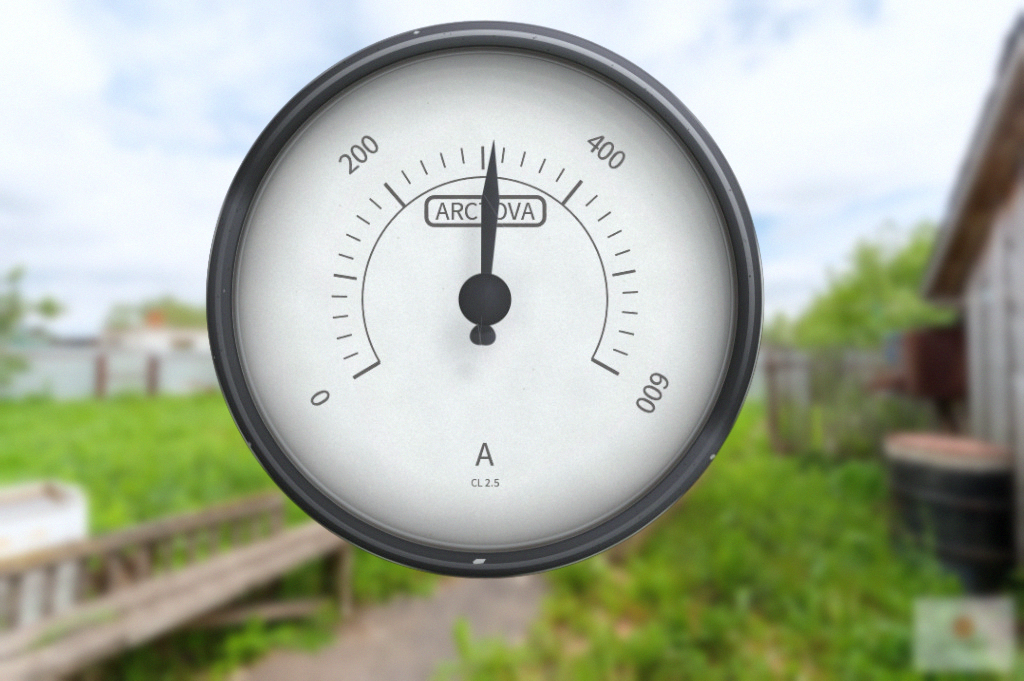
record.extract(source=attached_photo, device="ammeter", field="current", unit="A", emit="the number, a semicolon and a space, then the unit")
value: 310; A
